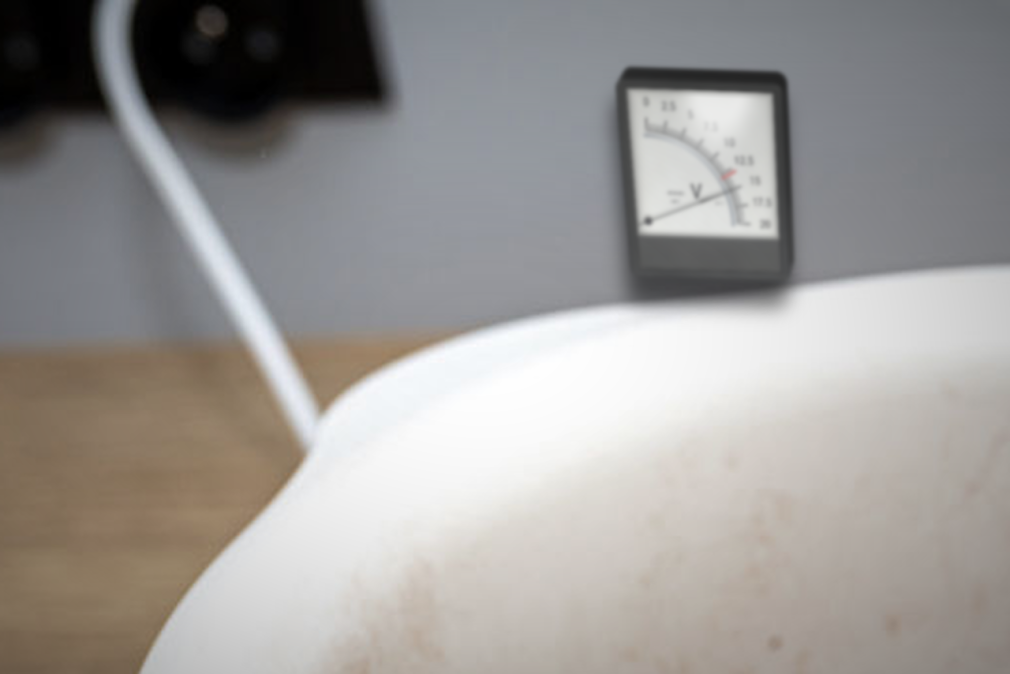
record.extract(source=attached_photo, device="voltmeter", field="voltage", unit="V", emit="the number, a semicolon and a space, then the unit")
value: 15; V
